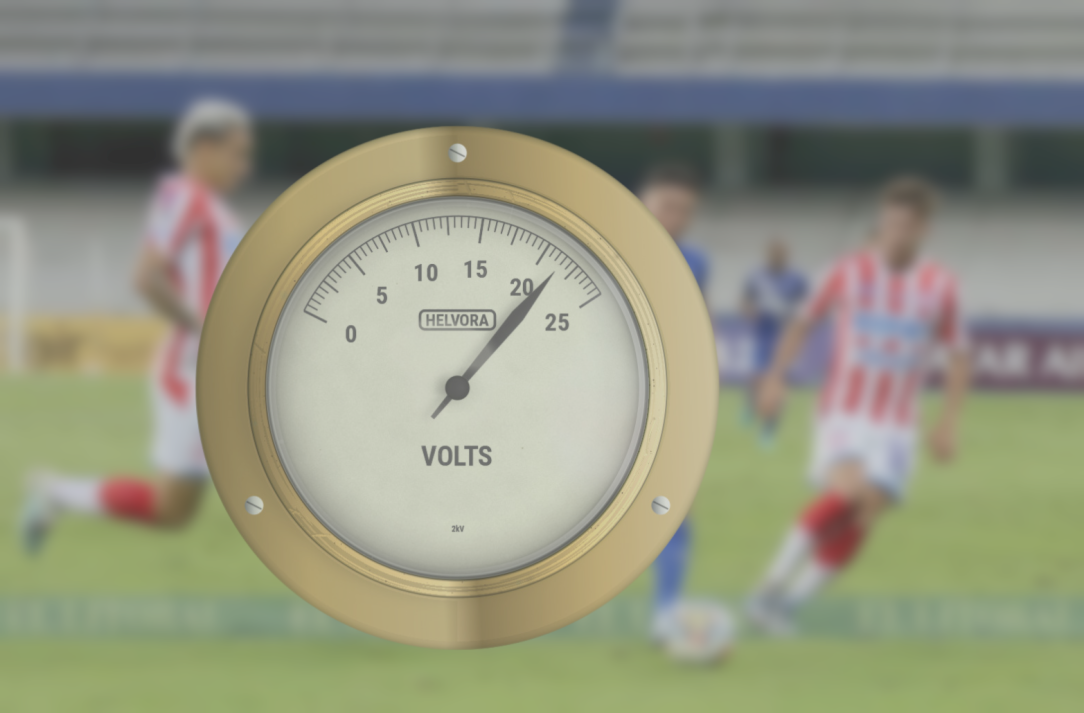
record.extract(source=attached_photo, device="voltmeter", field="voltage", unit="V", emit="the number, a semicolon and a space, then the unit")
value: 21.5; V
